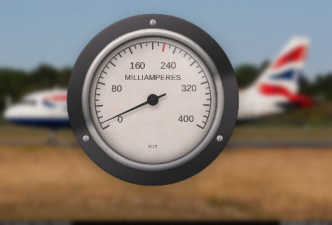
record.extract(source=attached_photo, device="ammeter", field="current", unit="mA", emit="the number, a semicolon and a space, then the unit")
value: 10; mA
